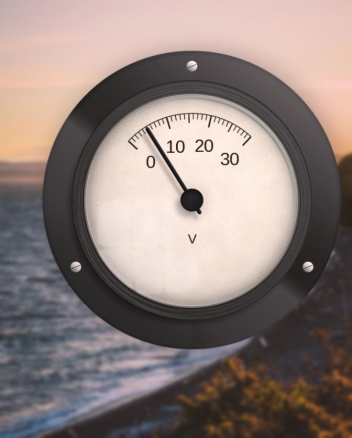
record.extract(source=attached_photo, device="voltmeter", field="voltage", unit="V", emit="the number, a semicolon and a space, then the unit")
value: 5; V
